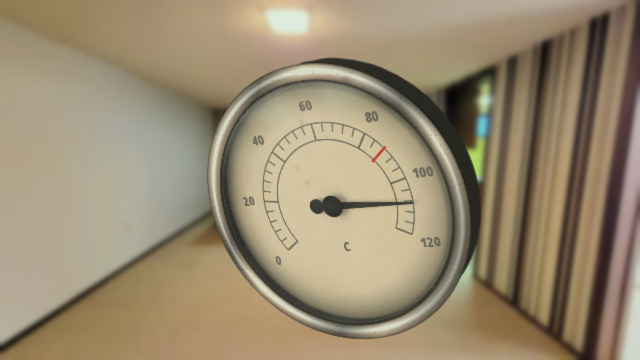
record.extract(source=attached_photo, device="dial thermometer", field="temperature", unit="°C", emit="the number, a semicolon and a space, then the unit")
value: 108; °C
